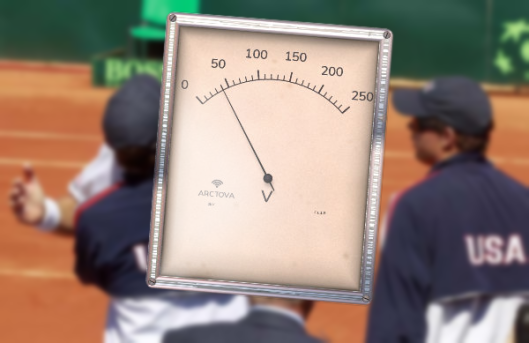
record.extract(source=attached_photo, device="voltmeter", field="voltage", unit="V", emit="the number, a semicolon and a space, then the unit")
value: 40; V
